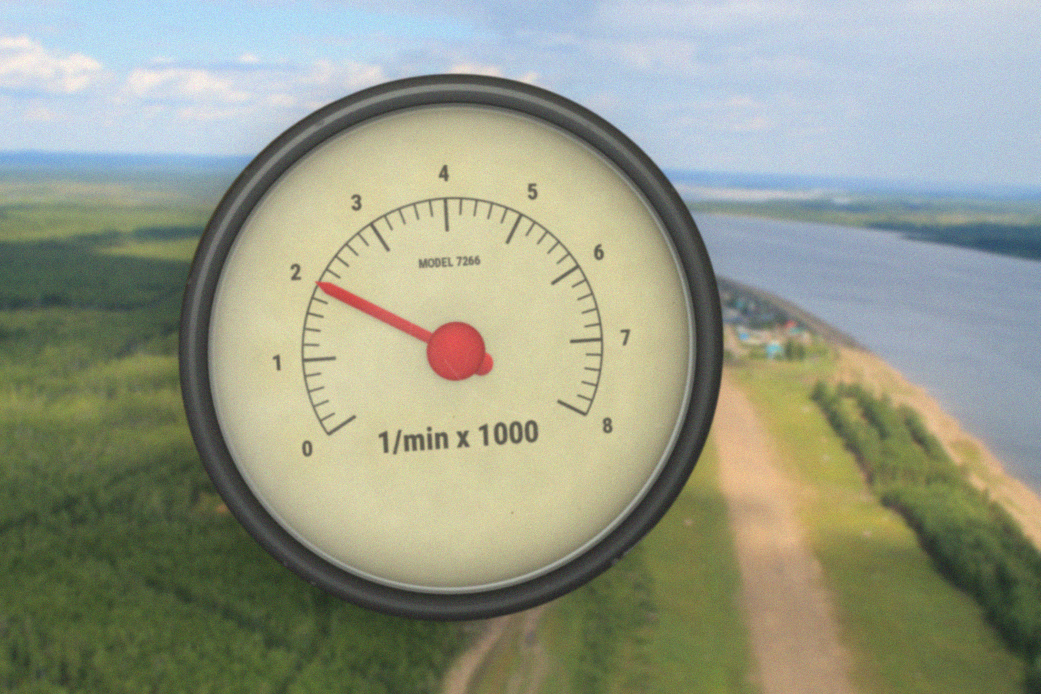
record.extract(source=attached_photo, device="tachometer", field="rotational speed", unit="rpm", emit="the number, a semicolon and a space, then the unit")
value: 2000; rpm
